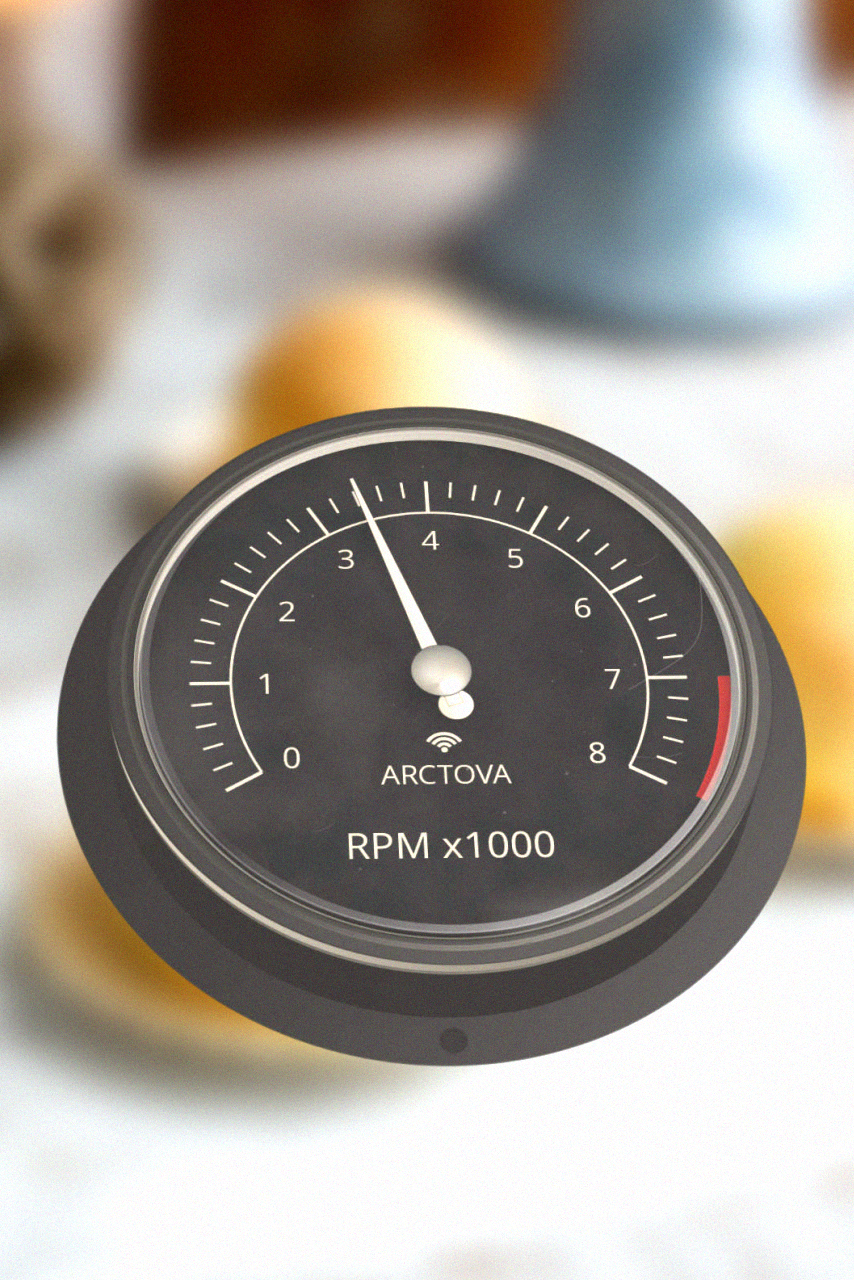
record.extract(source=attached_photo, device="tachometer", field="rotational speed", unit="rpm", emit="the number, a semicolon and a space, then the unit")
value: 3400; rpm
